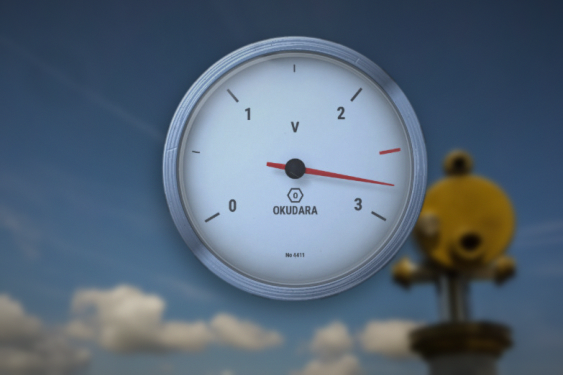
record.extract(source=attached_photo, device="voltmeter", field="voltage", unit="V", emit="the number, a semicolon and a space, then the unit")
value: 2.75; V
